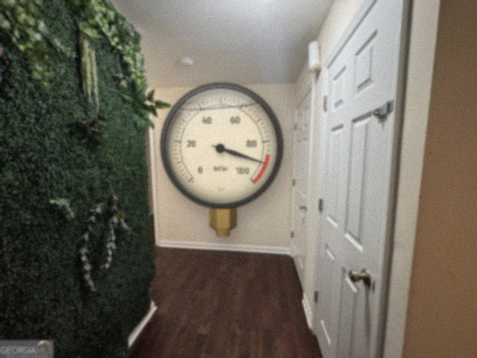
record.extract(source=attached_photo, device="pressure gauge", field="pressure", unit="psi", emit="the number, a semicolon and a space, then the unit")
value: 90; psi
